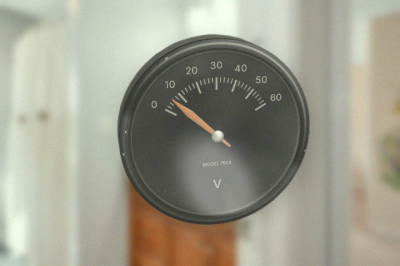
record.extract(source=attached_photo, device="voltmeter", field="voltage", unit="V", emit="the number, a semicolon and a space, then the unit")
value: 6; V
